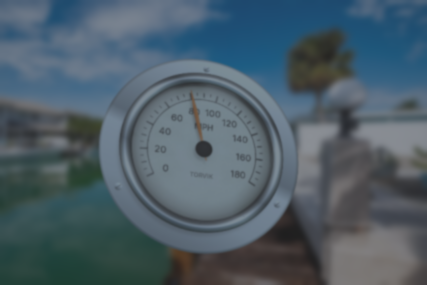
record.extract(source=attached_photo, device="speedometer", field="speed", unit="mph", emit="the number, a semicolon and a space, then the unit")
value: 80; mph
